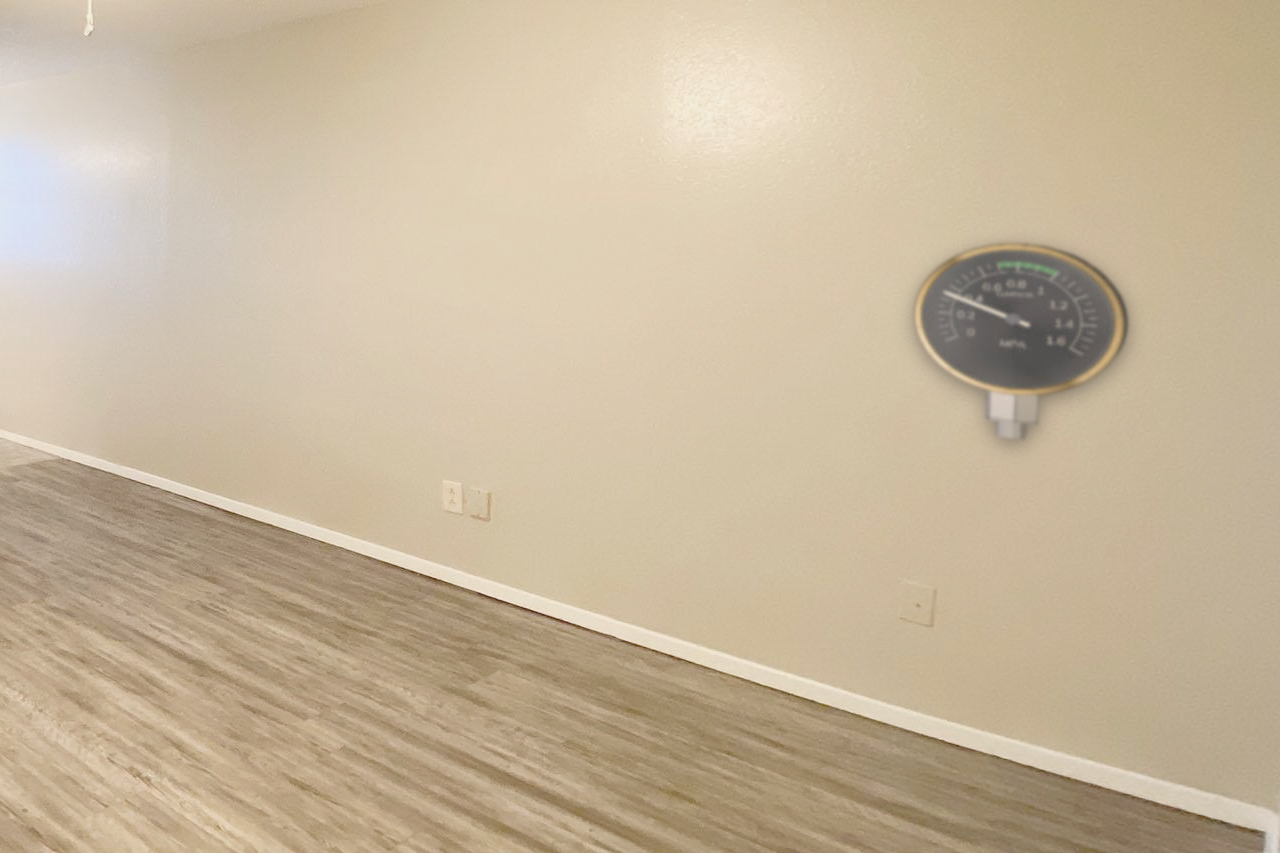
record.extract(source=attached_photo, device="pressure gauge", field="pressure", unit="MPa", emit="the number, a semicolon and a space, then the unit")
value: 0.35; MPa
